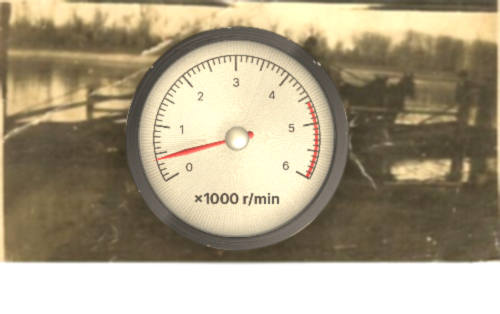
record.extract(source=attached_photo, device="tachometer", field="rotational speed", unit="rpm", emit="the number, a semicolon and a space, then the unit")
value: 400; rpm
